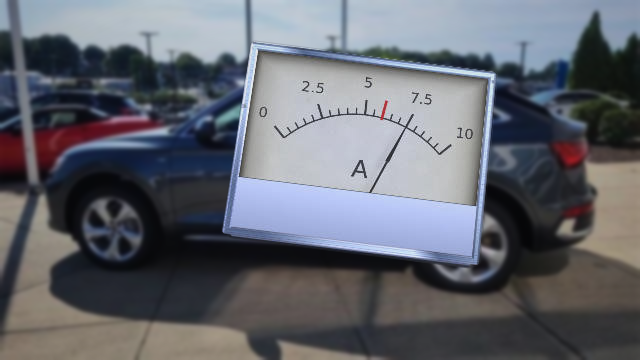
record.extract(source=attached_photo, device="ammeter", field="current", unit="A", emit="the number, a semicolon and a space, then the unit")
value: 7.5; A
